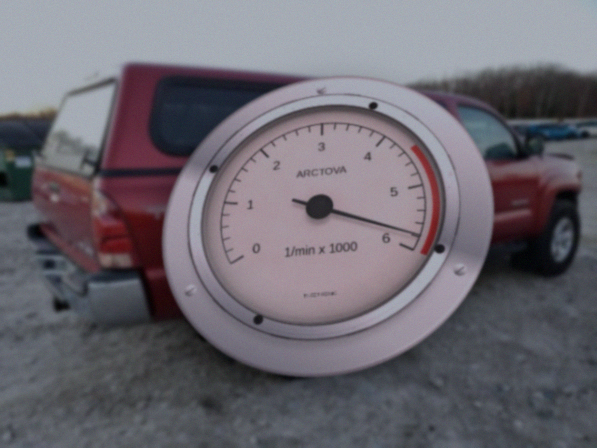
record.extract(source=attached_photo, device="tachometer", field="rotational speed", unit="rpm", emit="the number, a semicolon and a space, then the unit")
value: 5800; rpm
